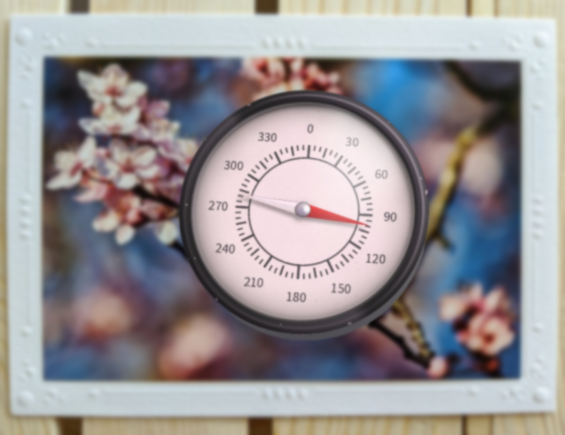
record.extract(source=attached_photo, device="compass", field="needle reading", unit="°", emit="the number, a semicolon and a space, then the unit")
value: 100; °
